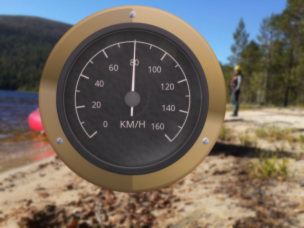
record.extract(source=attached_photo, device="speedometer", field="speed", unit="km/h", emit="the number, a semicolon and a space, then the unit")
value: 80; km/h
